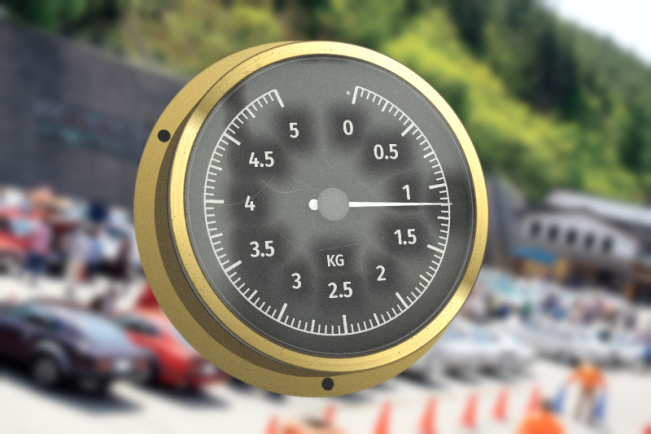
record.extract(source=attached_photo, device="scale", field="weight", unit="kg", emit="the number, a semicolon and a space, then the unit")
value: 1.15; kg
